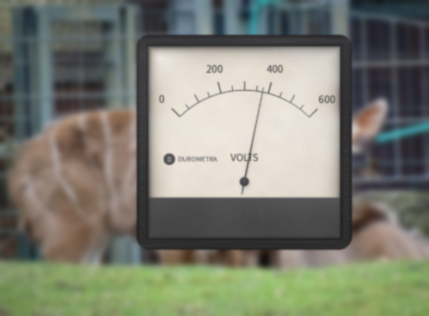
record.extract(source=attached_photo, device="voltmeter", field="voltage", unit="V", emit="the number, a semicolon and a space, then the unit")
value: 375; V
